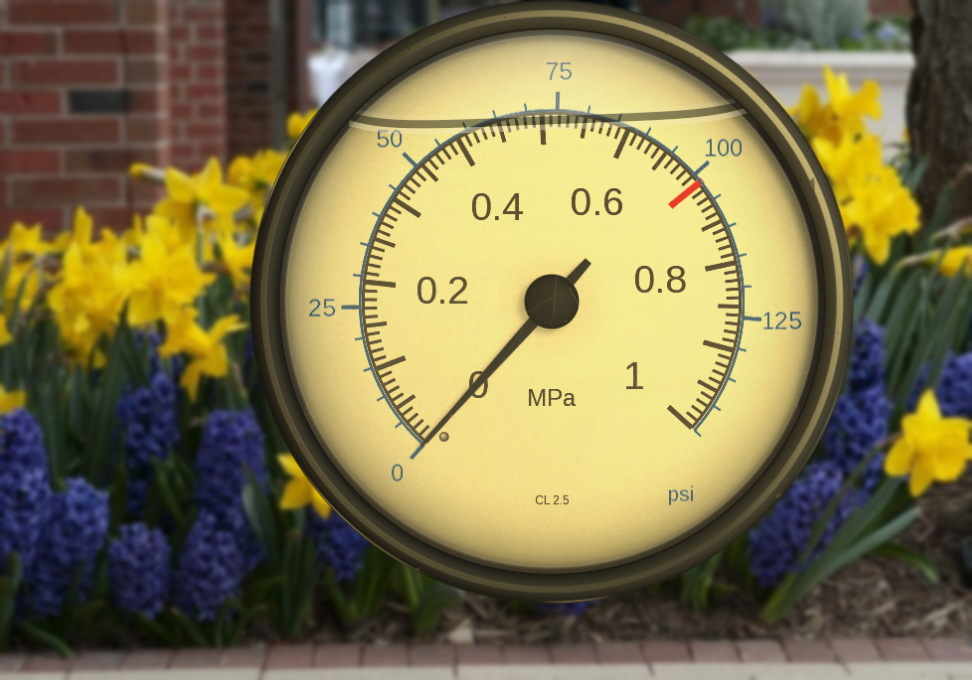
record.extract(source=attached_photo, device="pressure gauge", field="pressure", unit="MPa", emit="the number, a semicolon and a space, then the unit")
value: 0; MPa
